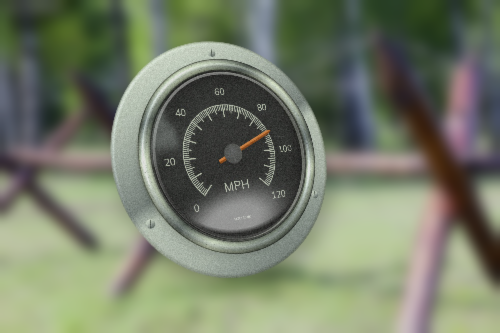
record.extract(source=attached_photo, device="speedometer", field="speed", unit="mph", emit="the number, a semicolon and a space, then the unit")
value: 90; mph
